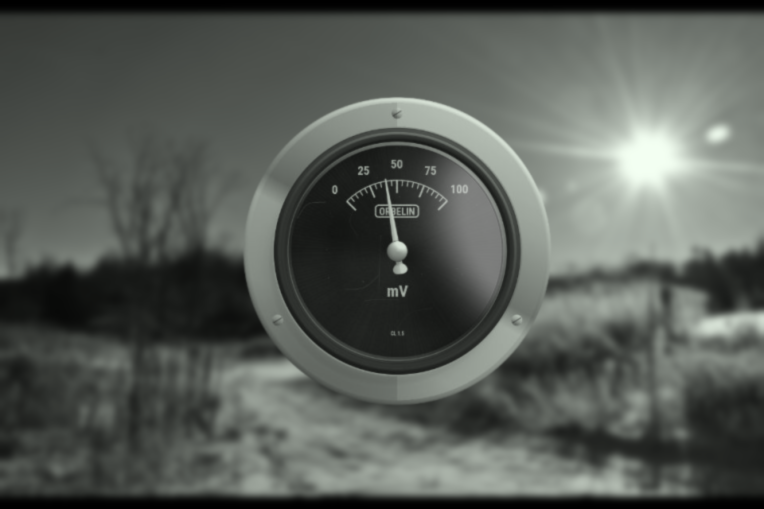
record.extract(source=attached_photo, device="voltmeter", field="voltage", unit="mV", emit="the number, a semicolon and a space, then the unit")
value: 40; mV
